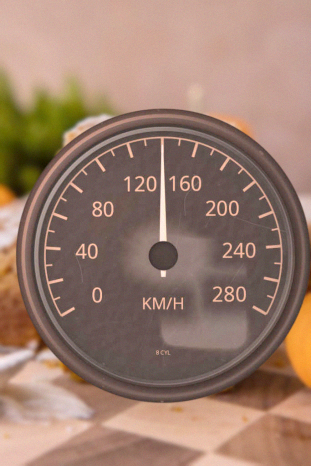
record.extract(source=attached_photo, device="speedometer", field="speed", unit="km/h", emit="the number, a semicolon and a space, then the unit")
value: 140; km/h
